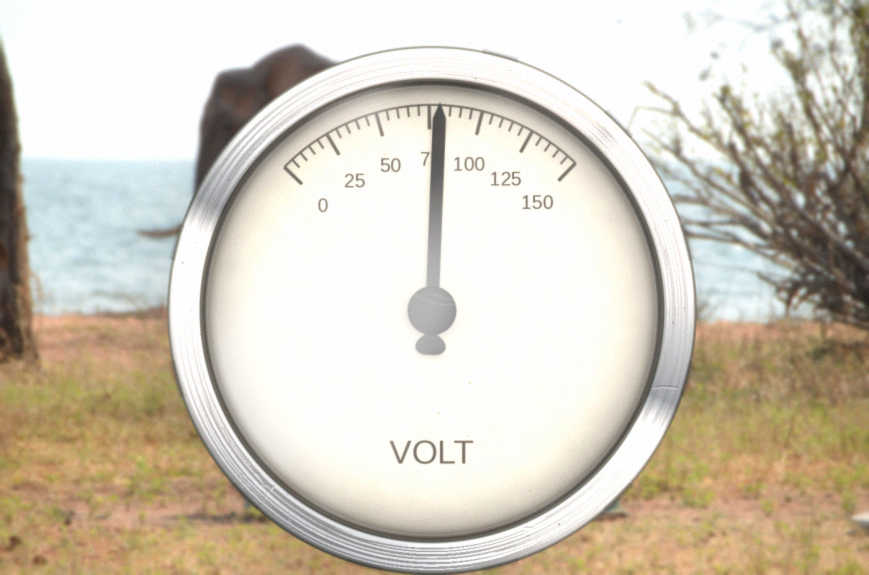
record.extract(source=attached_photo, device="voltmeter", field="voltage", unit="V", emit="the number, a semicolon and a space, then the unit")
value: 80; V
